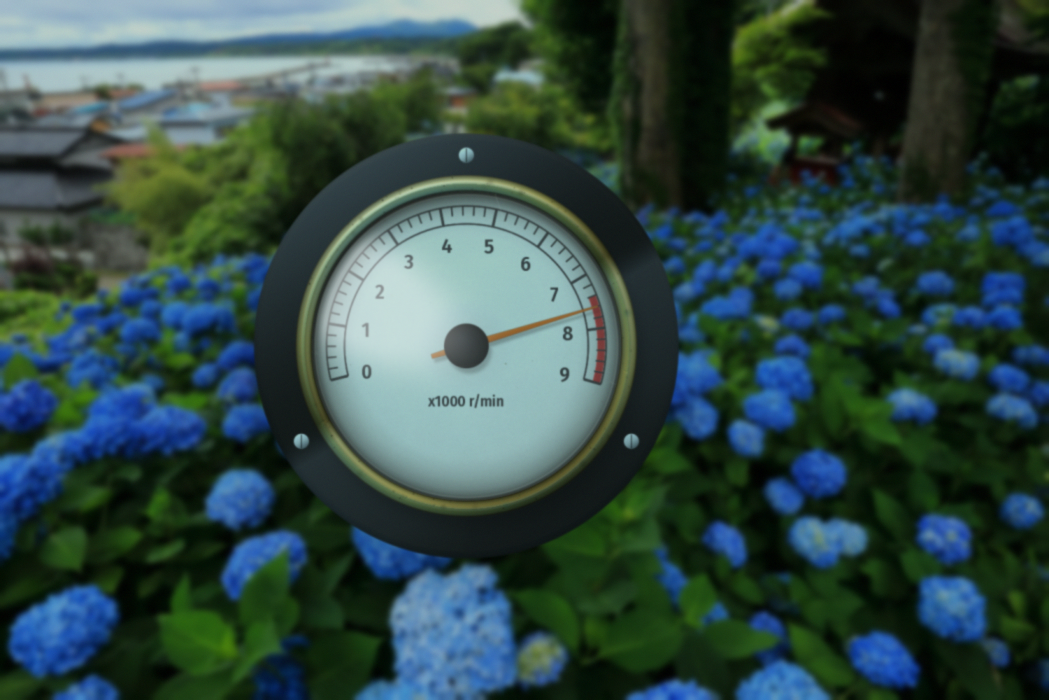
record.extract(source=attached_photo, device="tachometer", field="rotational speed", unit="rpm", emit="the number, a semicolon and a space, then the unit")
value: 7600; rpm
